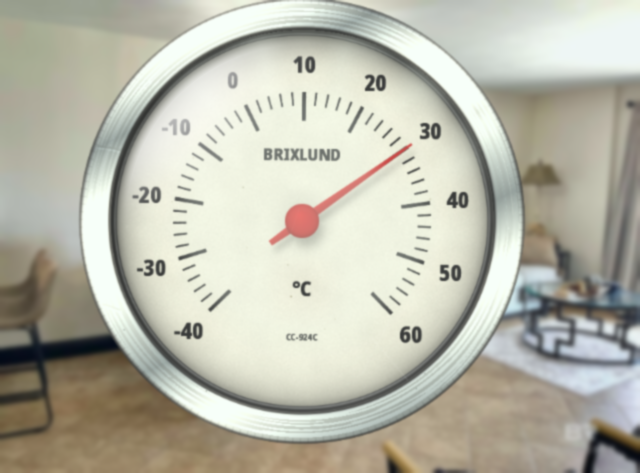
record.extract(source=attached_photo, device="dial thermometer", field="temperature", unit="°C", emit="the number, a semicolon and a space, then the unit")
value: 30; °C
